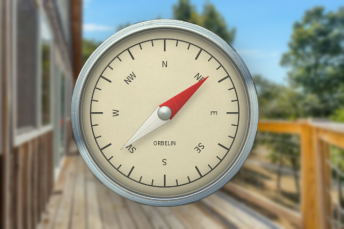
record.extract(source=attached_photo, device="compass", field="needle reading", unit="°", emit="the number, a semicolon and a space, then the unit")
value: 50; °
